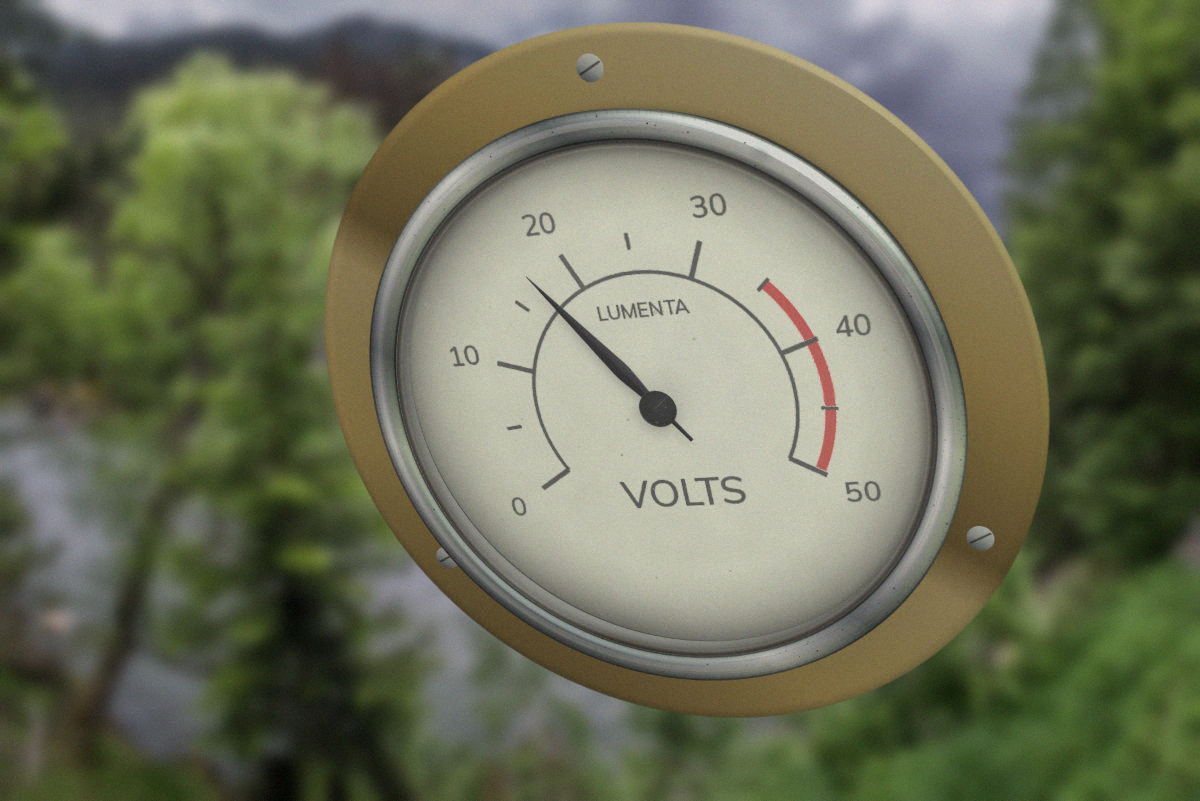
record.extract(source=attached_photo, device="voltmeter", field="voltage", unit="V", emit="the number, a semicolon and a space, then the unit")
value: 17.5; V
